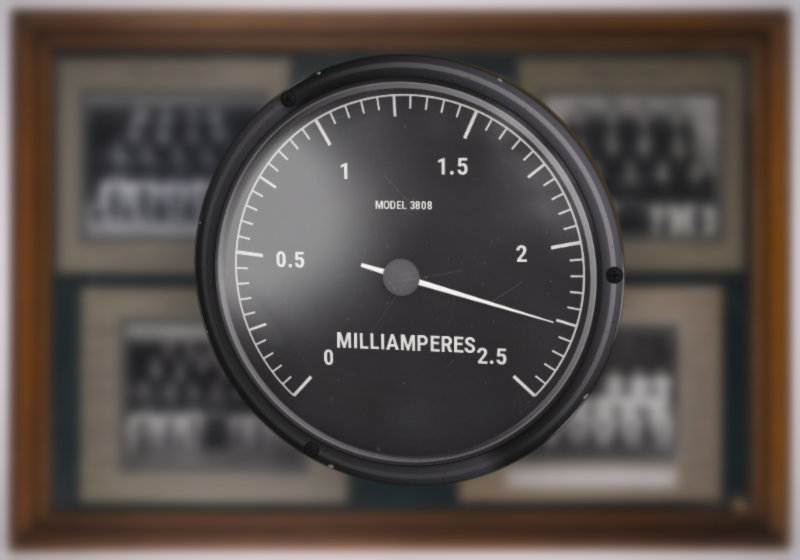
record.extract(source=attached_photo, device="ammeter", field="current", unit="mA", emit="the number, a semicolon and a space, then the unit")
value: 2.25; mA
